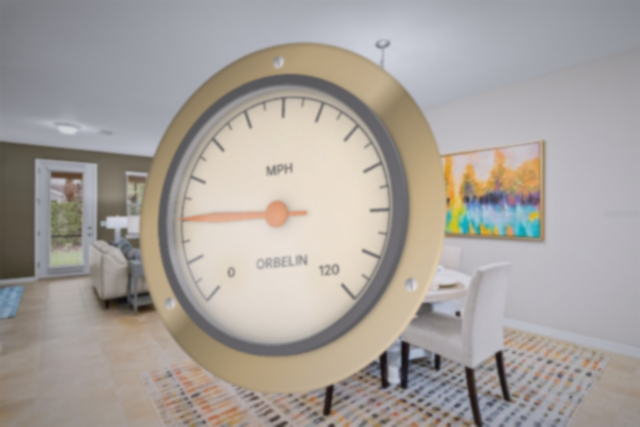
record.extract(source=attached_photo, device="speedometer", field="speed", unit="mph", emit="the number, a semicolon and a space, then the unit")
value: 20; mph
